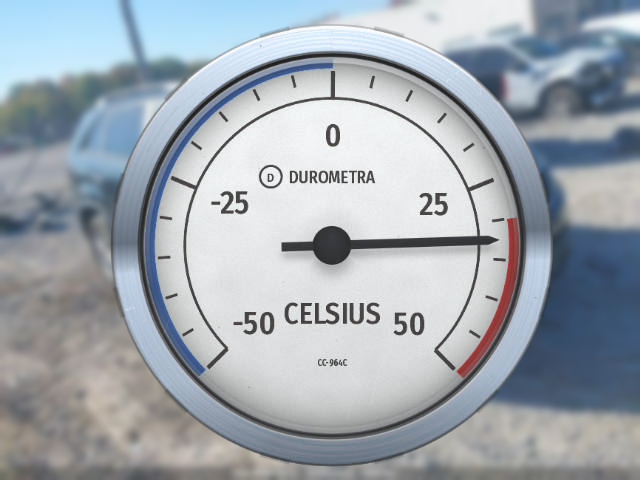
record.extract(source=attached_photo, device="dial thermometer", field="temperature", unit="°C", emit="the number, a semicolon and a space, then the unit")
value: 32.5; °C
